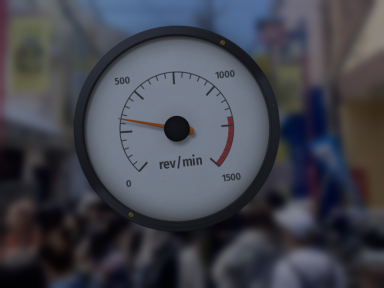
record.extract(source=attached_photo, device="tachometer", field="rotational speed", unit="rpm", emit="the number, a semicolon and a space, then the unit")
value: 325; rpm
